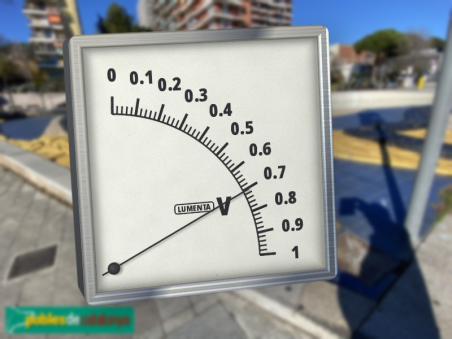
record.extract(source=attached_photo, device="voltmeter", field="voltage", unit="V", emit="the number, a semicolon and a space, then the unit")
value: 0.7; V
